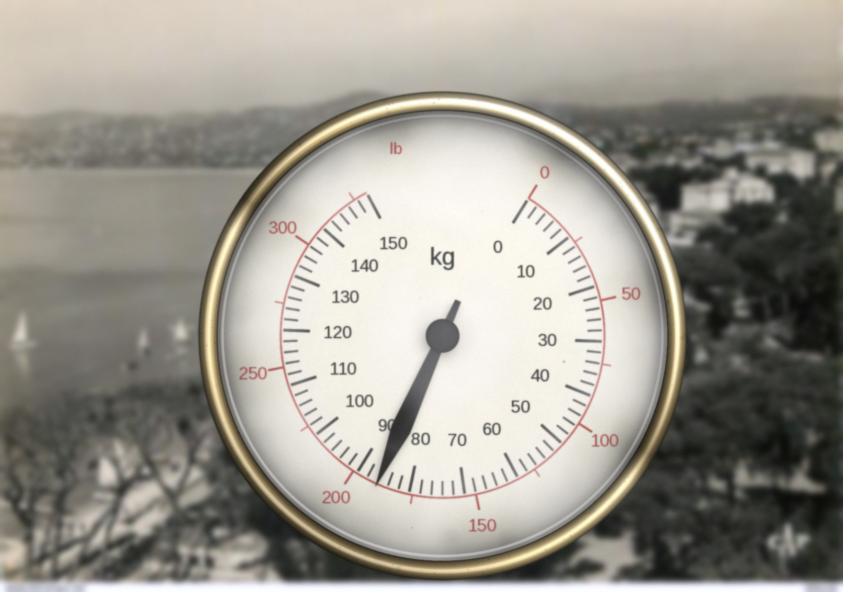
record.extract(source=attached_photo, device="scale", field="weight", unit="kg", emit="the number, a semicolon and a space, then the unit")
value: 86; kg
